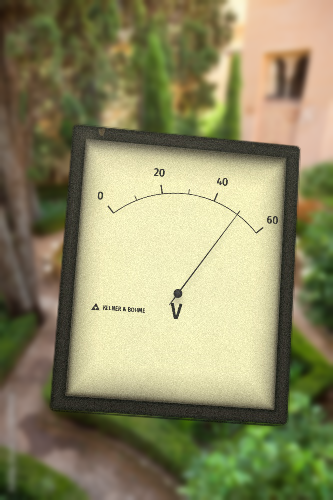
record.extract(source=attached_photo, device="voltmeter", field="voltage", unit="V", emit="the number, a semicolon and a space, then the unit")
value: 50; V
